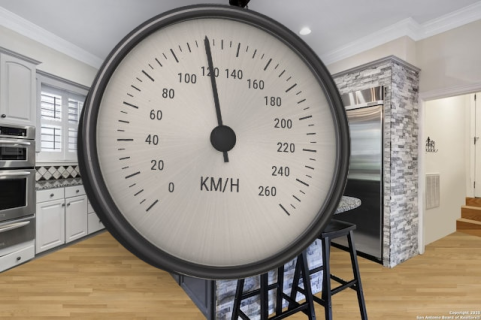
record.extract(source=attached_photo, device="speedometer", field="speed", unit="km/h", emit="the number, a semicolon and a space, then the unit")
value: 120; km/h
